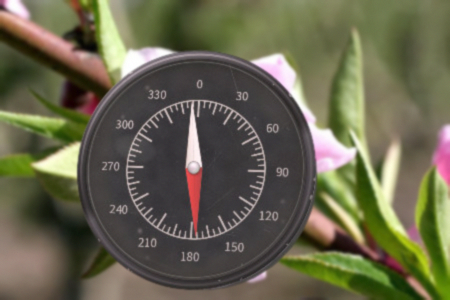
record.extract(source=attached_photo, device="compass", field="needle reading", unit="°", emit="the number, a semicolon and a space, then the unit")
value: 175; °
